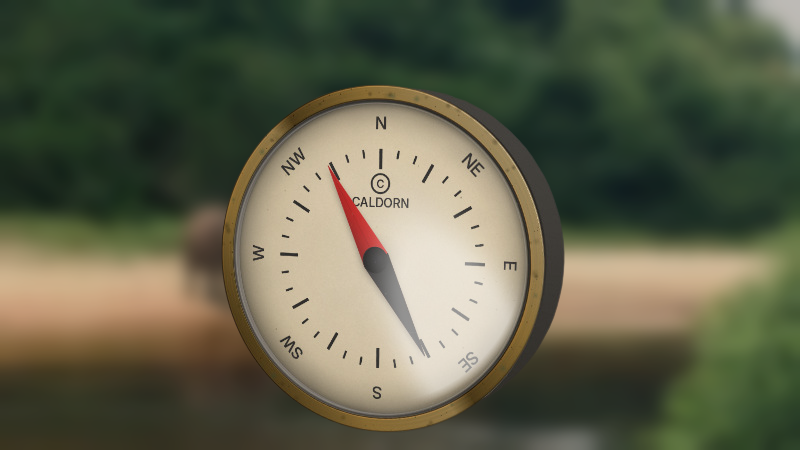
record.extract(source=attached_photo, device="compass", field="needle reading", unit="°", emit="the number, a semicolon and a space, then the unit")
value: 330; °
